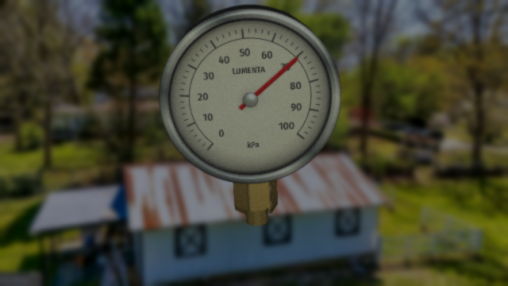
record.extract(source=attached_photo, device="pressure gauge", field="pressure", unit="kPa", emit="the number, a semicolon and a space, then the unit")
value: 70; kPa
